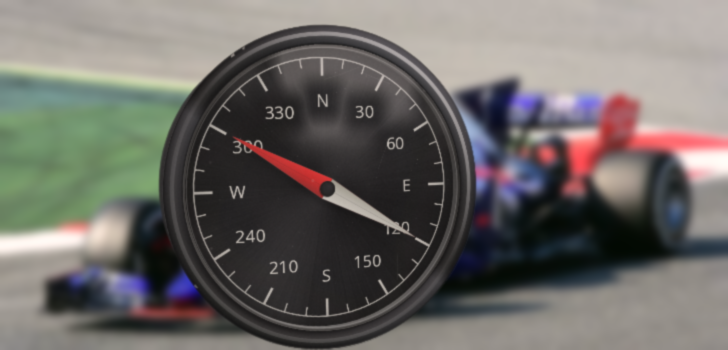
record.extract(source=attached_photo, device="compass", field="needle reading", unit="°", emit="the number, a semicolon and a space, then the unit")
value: 300; °
